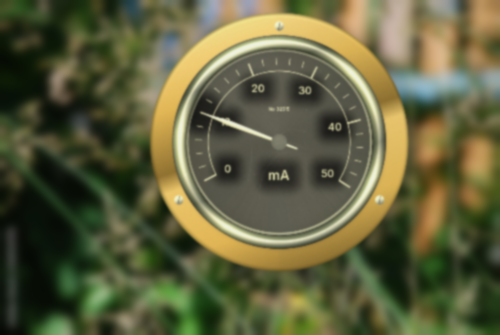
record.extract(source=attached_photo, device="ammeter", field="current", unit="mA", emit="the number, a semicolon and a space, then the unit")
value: 10; mA
